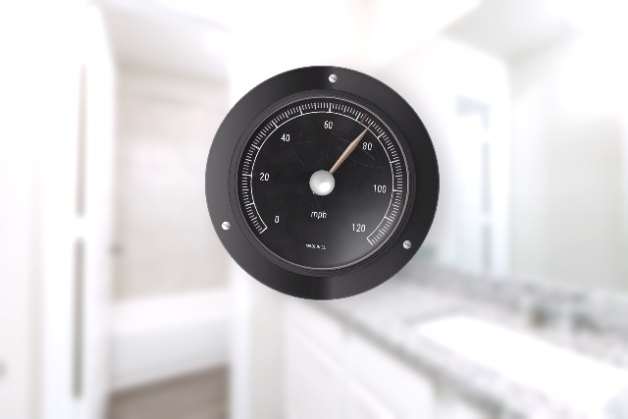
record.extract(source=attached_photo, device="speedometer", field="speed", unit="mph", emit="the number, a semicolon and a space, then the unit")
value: 75; mph
